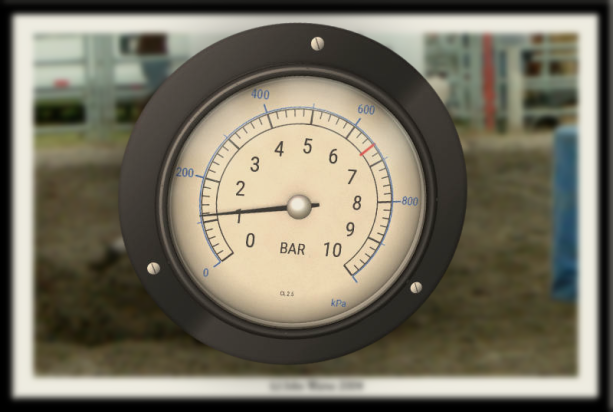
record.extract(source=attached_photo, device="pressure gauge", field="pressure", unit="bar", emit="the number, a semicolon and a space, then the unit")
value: 1.2; bar
